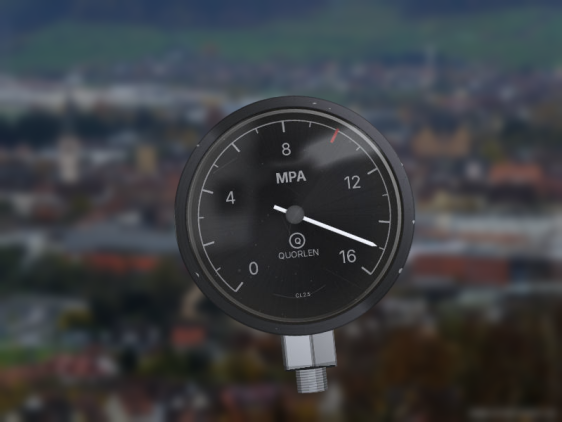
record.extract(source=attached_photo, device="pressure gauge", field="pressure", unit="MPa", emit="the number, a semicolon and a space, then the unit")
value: 15; MPa
